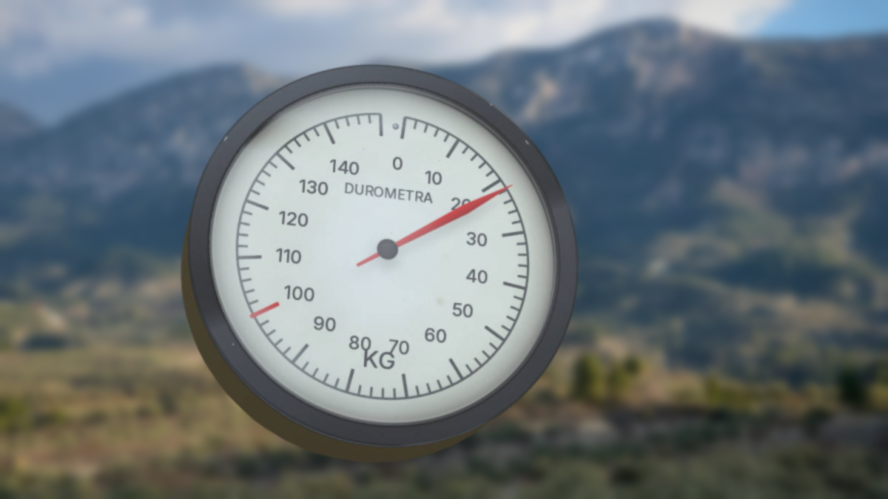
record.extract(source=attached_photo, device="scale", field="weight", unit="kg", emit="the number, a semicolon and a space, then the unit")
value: 22; kg
